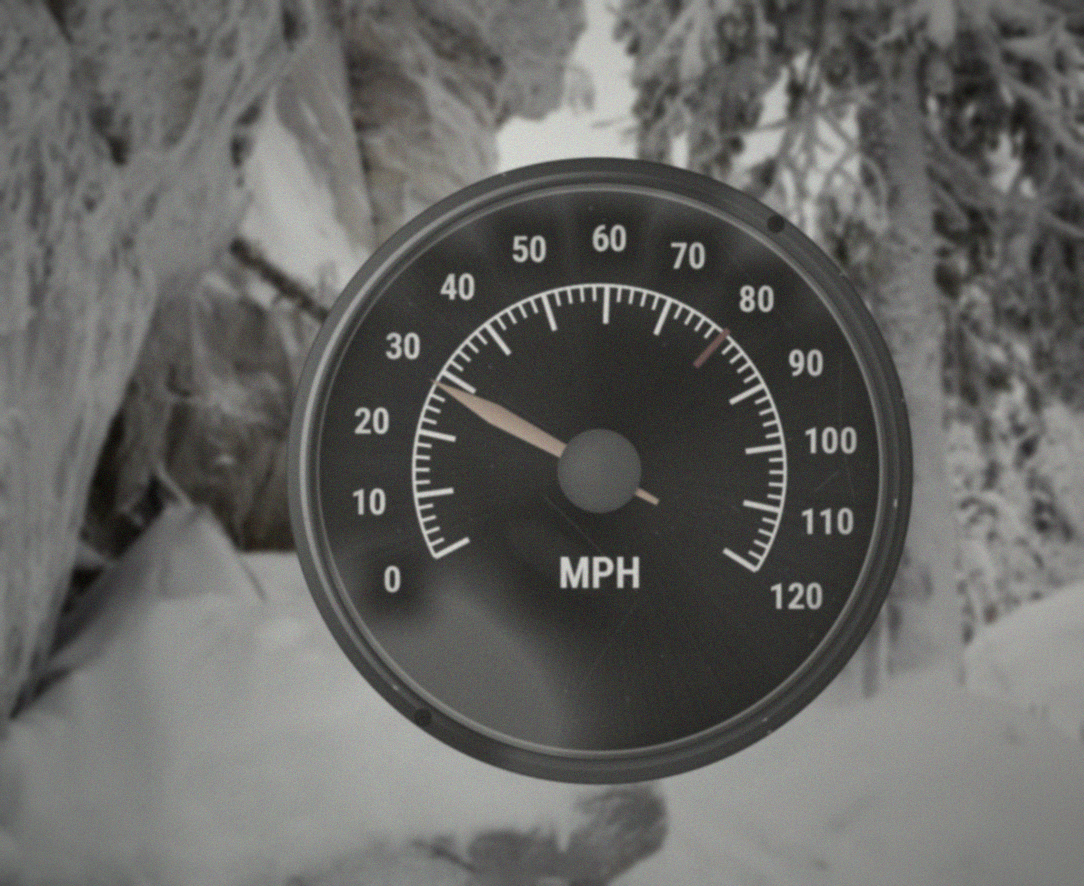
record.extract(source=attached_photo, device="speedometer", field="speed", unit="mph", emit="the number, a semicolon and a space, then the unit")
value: 28; mph
